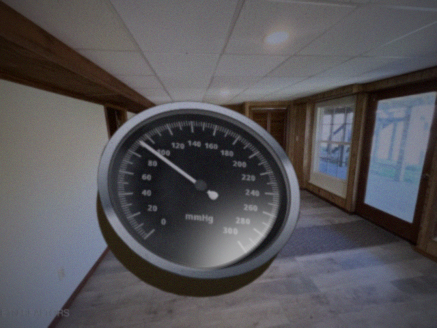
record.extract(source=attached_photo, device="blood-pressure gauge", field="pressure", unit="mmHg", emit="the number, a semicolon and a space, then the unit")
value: 90; mmHg
